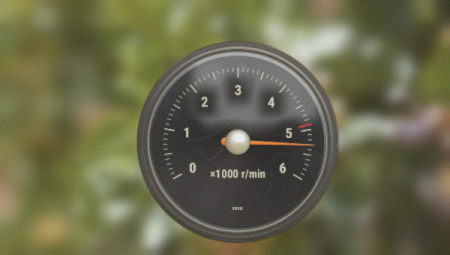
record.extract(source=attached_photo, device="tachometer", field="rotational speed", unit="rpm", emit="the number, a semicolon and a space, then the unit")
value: 5300; rpm
